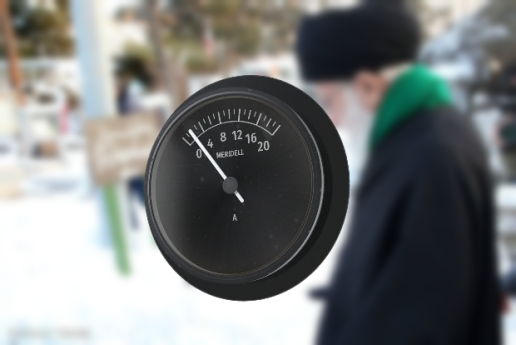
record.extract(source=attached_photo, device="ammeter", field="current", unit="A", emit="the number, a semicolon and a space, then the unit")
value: 2; A
